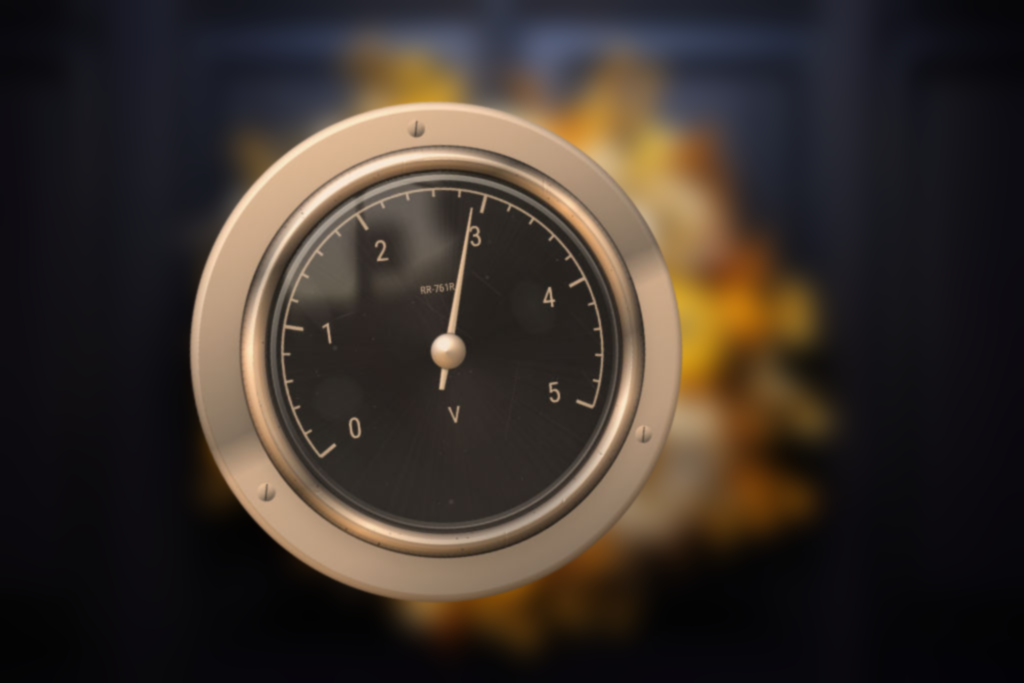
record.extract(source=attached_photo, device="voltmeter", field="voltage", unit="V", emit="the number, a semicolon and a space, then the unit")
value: 2.9; V
